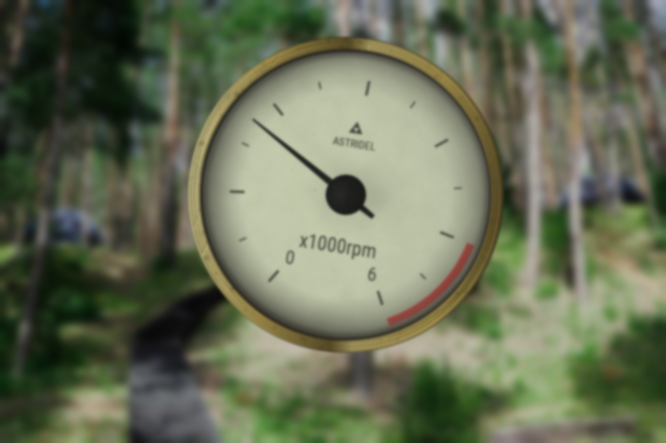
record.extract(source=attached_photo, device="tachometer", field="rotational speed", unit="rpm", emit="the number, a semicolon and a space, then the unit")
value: 1750; rpm
